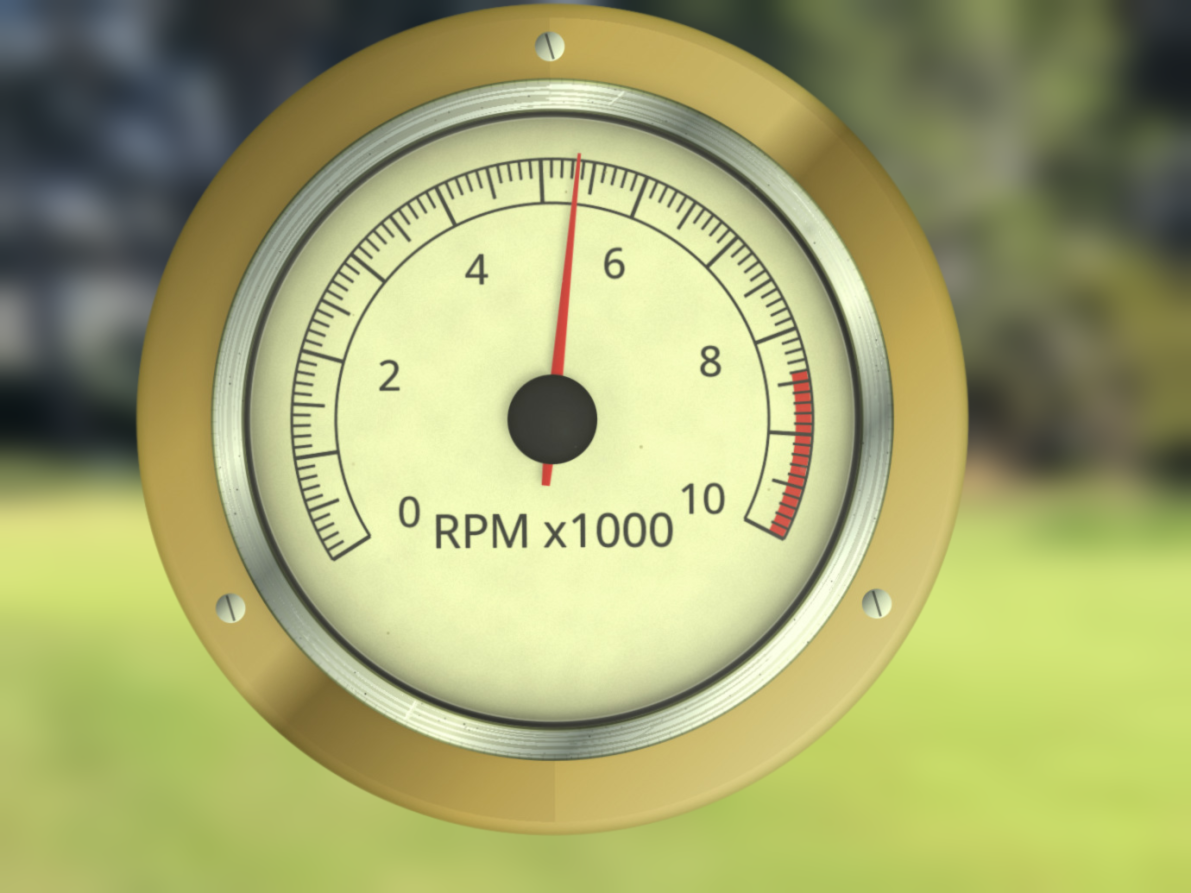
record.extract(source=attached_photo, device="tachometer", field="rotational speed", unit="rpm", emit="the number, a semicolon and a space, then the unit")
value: 5350; rpm
